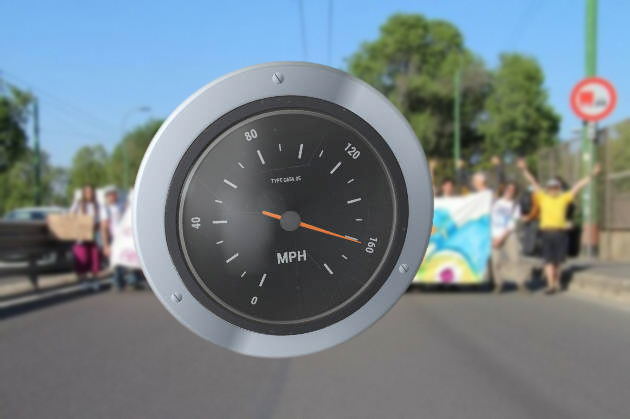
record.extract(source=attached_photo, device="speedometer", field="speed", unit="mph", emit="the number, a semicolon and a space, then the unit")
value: 160; mph
